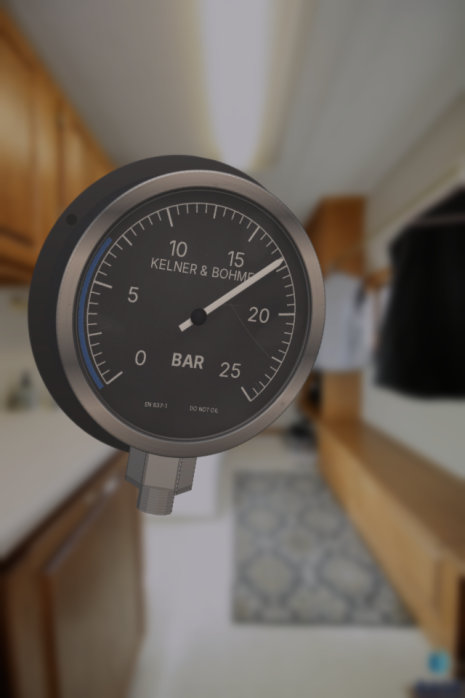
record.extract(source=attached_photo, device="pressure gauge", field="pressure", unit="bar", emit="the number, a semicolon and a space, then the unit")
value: 17; bar
